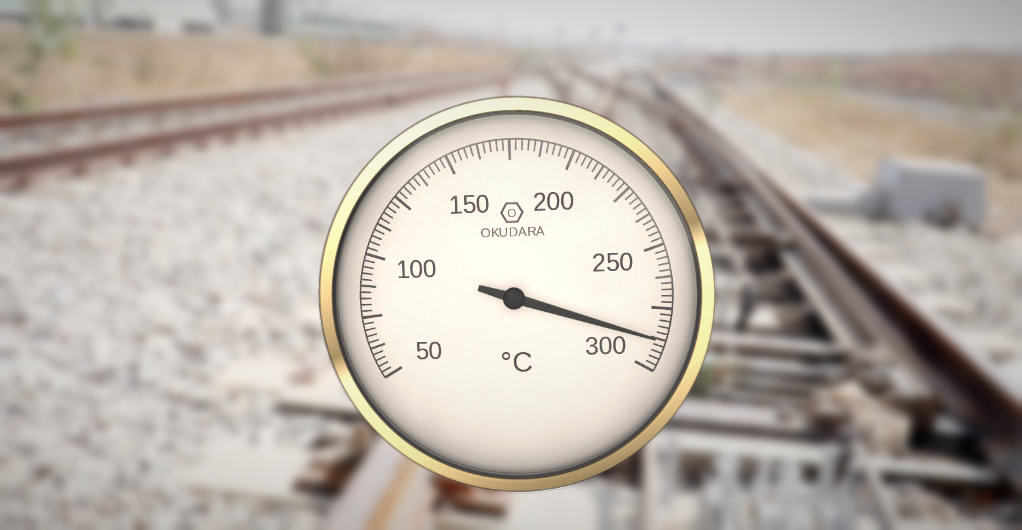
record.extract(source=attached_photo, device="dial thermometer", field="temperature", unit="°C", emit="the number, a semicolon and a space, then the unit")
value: 287.5; °C
